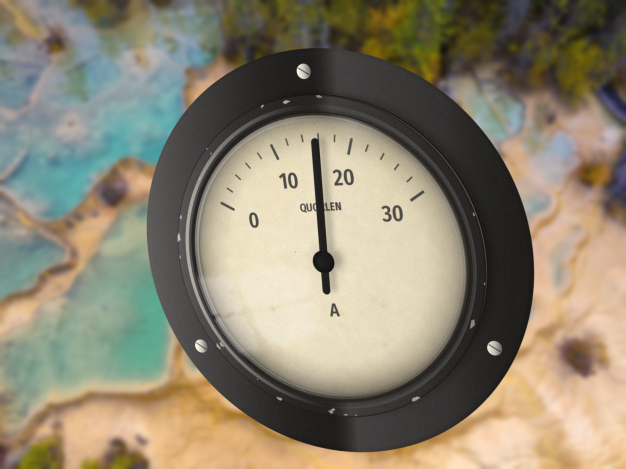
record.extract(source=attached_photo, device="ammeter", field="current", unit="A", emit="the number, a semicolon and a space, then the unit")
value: 16; A
